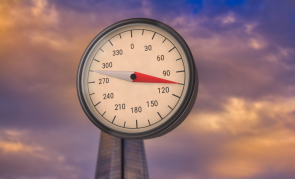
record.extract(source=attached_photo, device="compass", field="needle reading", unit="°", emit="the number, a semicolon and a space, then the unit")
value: 105; °
